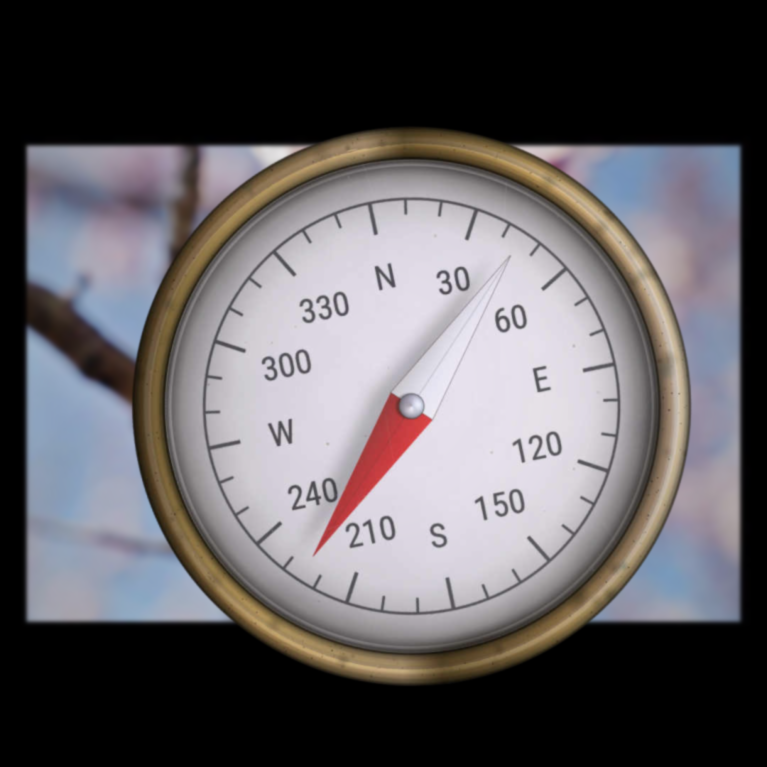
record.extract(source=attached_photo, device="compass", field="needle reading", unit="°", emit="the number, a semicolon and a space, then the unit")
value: 225; °
